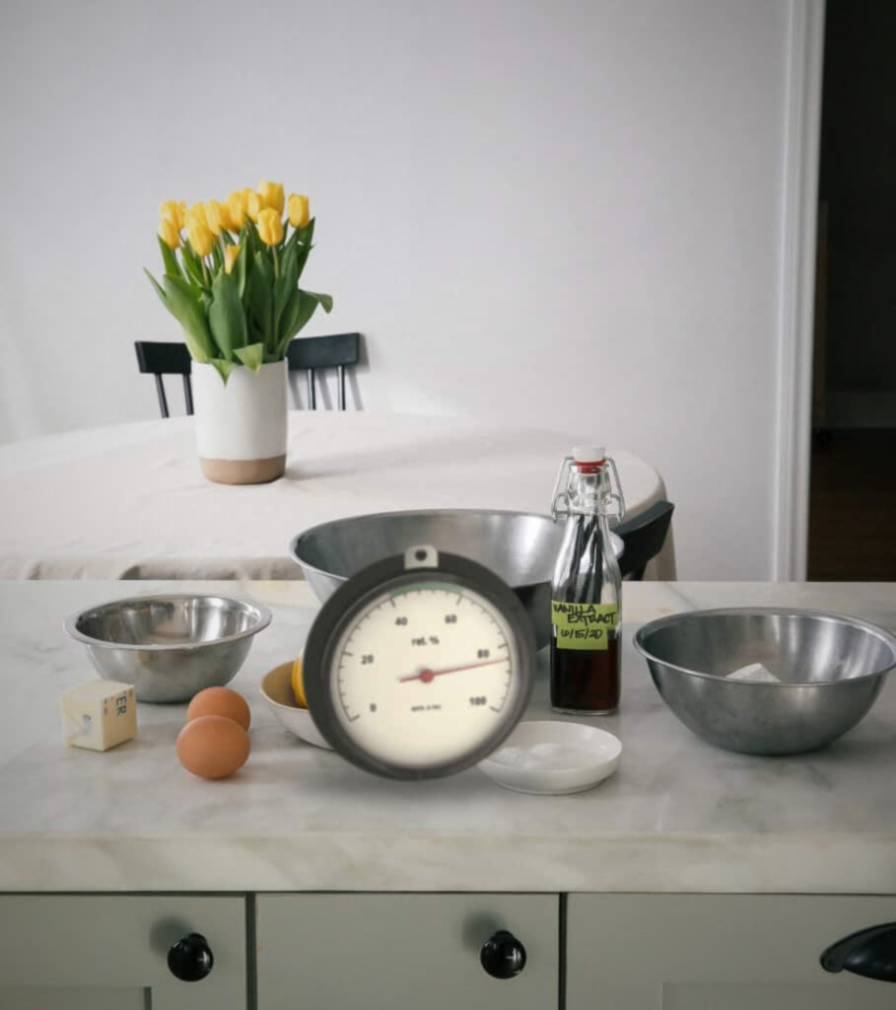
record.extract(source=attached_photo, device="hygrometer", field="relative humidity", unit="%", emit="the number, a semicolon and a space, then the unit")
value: 84; %
